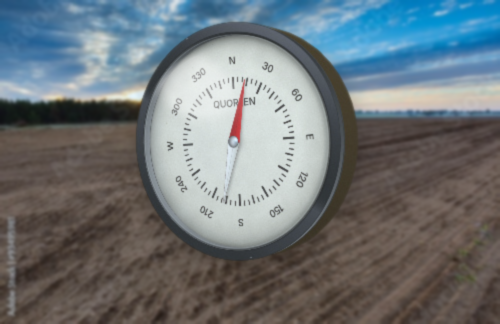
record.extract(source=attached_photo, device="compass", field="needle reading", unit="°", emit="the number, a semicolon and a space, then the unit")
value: 15; °
